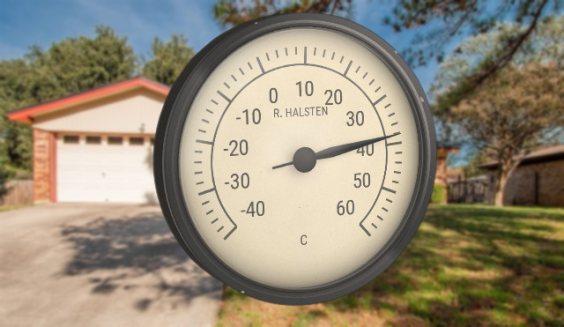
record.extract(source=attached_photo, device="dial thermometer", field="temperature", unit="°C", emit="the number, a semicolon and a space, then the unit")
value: 38; °C
